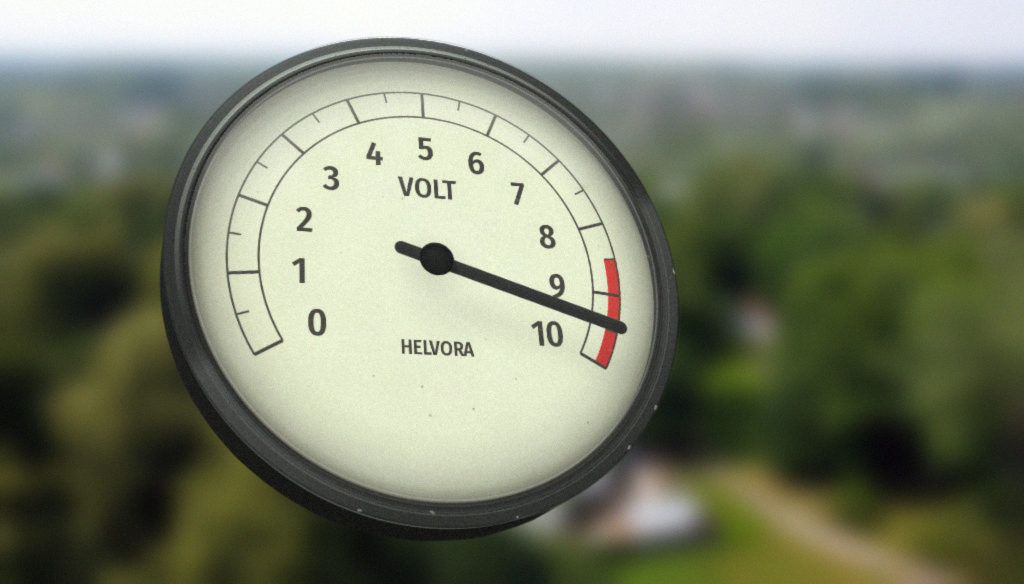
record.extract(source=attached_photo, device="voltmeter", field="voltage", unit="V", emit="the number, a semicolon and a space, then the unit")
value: 9.5; V
